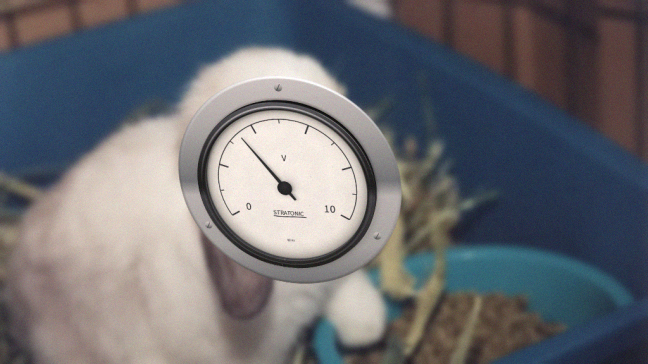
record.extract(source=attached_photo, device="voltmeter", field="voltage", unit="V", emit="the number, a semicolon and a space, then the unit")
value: 3.5; V
